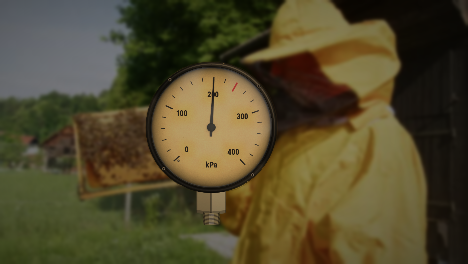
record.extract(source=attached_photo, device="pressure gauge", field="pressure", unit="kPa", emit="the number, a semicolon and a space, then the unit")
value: 200; kPa
